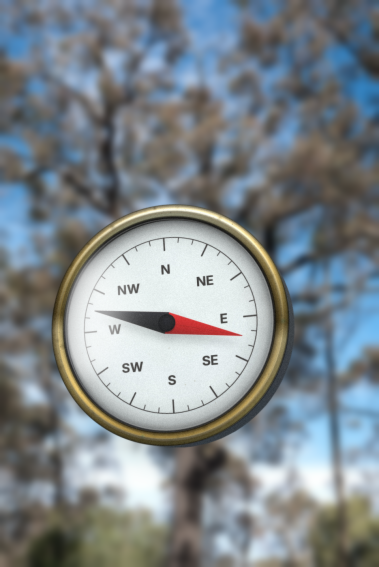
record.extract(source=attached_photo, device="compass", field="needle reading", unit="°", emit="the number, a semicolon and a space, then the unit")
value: 105; °
